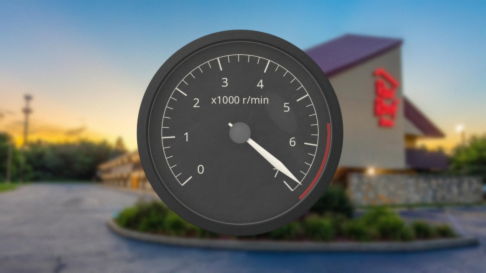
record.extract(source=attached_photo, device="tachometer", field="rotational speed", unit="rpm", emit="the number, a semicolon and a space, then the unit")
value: 6800; rpm
